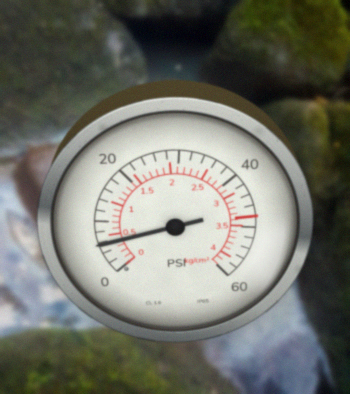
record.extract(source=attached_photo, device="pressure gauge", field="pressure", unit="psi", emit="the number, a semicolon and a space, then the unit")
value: 6; psi
